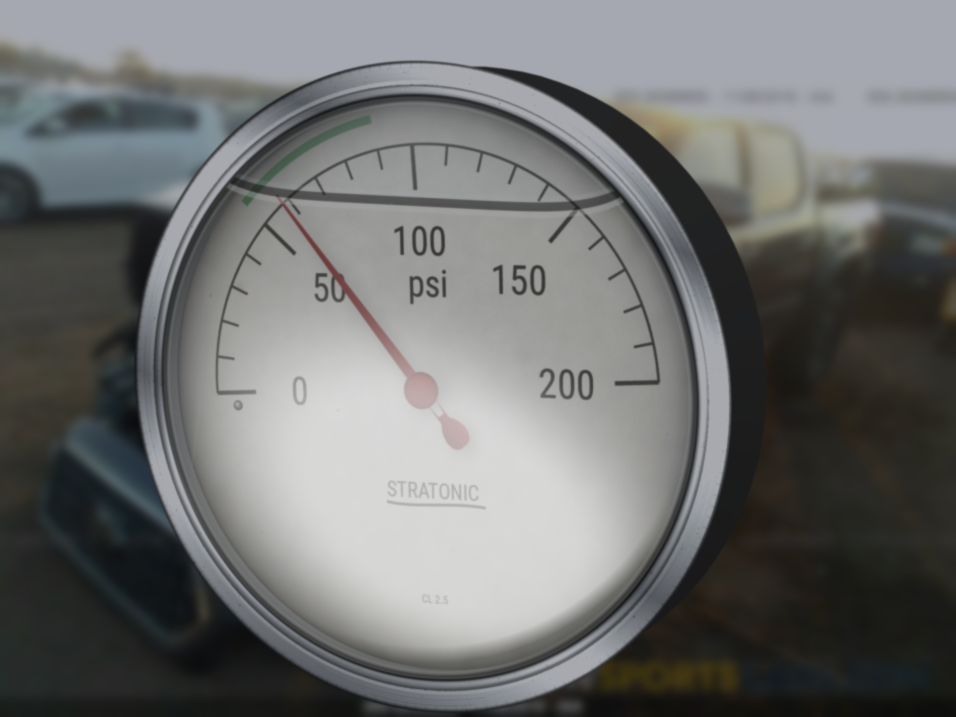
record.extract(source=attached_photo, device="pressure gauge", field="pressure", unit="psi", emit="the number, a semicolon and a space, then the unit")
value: 60; psi
